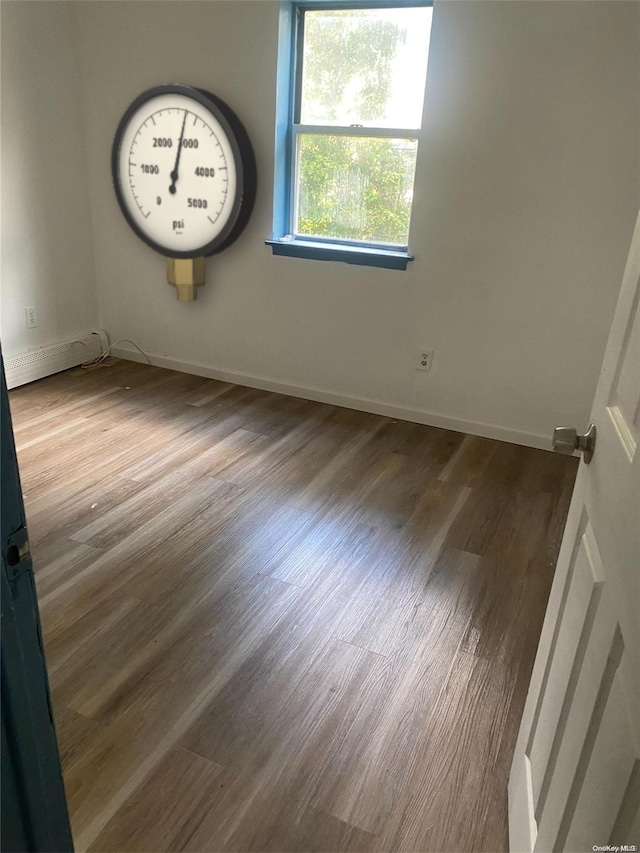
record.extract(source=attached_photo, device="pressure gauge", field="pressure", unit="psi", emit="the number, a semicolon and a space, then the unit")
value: 2800; psi
